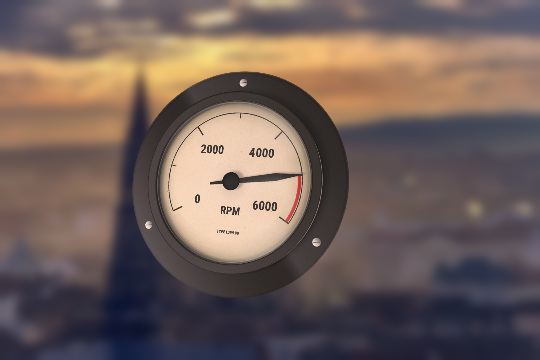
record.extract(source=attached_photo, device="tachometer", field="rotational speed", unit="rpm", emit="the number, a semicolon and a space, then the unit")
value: 5000; rpm
